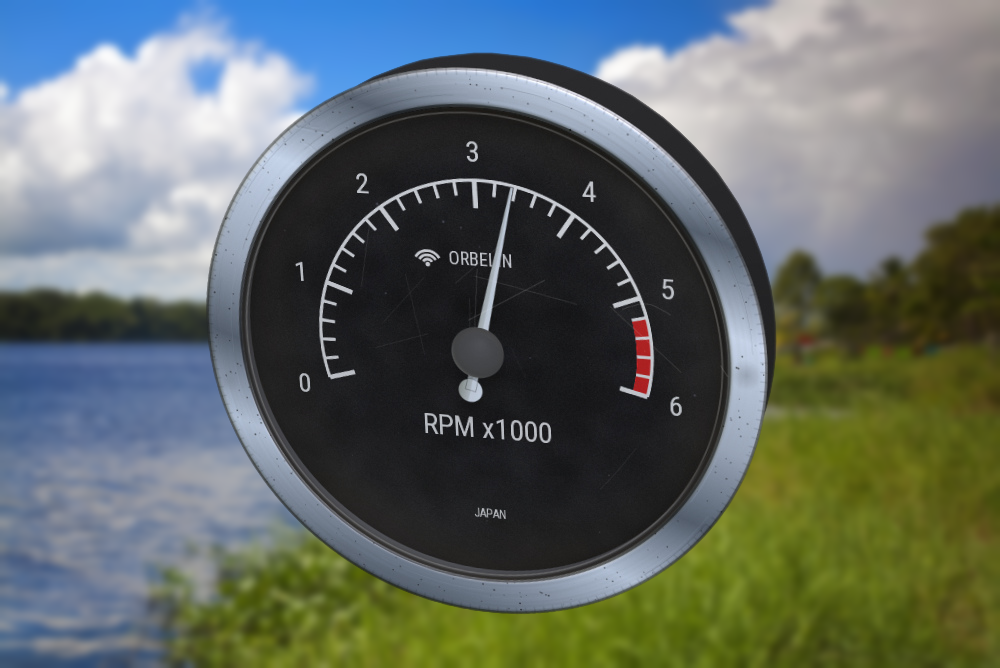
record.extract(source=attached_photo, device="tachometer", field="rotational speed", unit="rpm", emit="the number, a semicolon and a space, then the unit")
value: 3400; rpm
